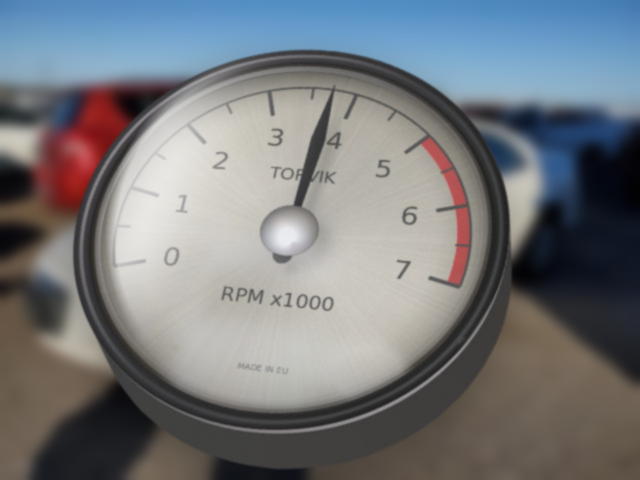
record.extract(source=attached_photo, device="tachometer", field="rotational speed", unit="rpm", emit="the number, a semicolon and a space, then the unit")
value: 3750; rpm
